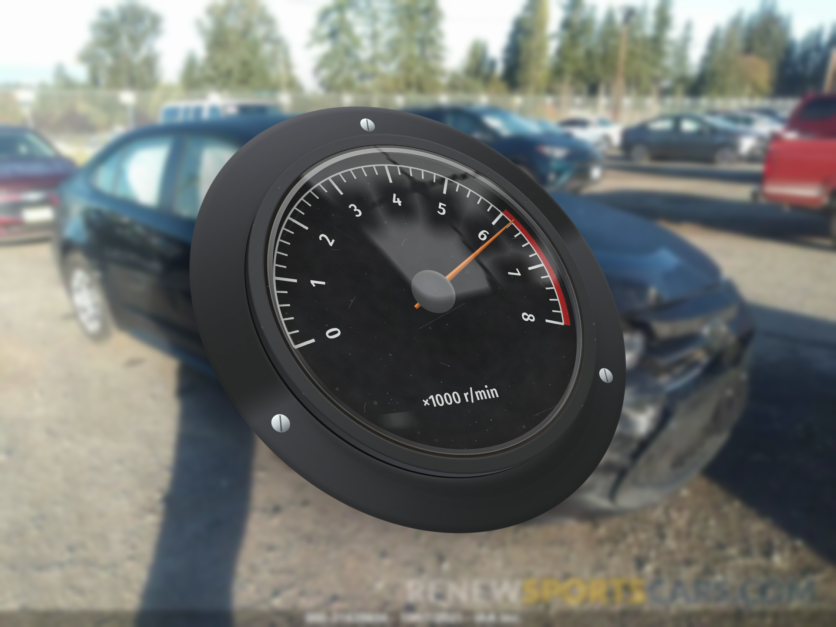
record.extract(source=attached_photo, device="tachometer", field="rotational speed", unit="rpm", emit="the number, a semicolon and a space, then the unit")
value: 6200; rpm
